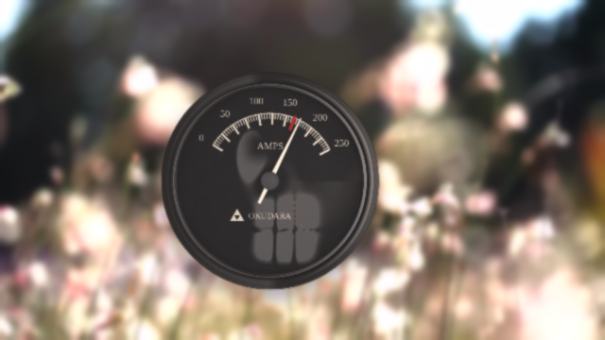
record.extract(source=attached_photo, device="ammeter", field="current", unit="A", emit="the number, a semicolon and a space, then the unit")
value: 175; A
